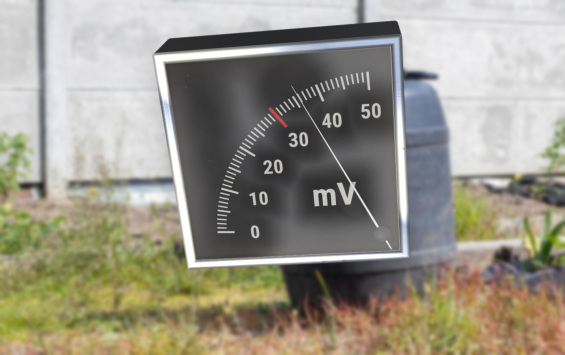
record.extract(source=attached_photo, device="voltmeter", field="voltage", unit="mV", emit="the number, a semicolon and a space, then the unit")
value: 36; mV
